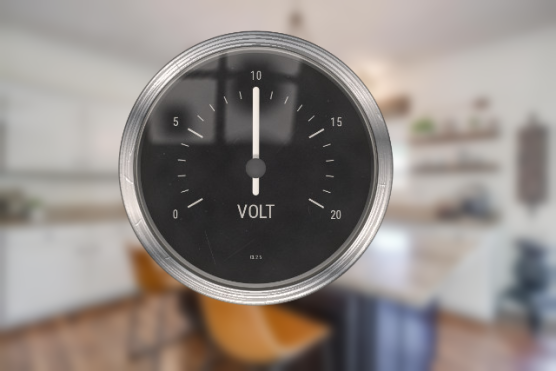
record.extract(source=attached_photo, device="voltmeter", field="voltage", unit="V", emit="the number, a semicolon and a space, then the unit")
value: 10; V
